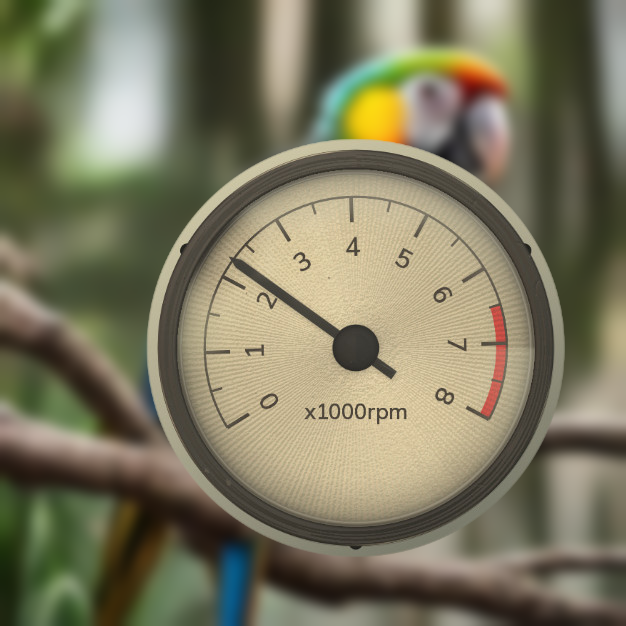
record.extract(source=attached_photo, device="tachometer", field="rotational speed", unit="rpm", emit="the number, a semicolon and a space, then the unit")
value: 2250; rpm
